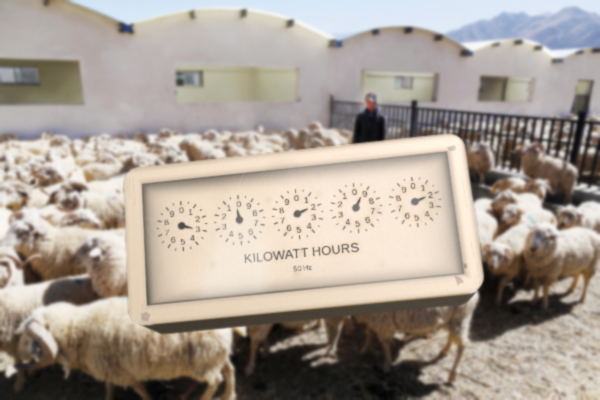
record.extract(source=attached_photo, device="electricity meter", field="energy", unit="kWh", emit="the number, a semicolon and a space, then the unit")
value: 30192; kWh
